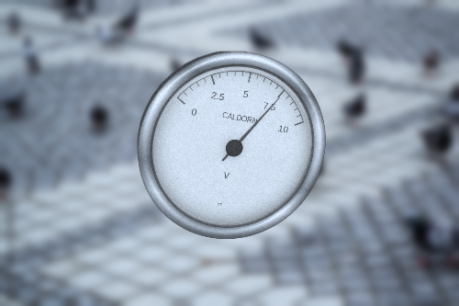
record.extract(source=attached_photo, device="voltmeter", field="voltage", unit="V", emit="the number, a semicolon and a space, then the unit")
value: 7.5; V
